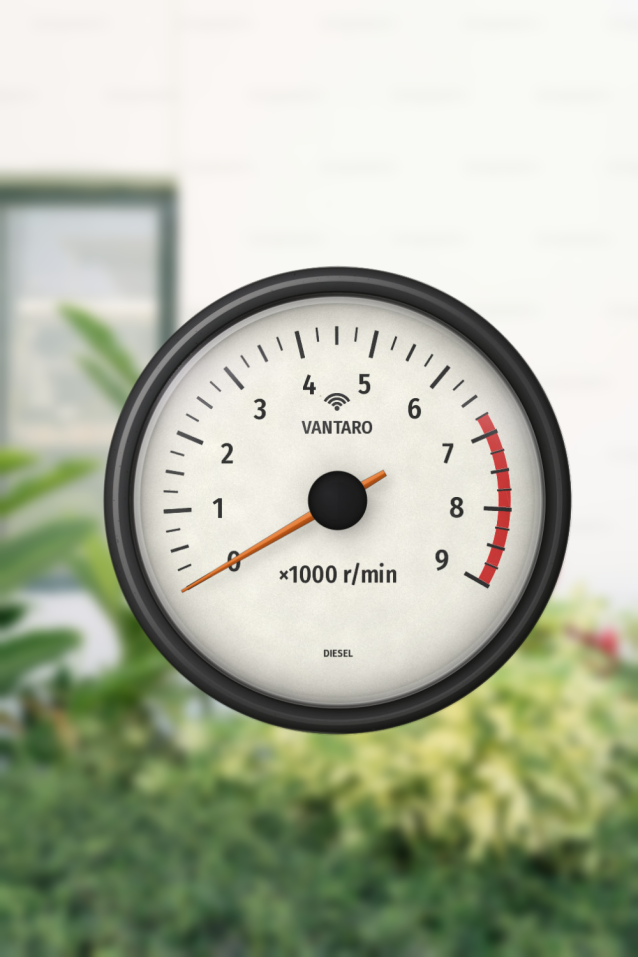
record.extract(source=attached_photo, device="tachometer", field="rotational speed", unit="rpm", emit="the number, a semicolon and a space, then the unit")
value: 0; rpm
